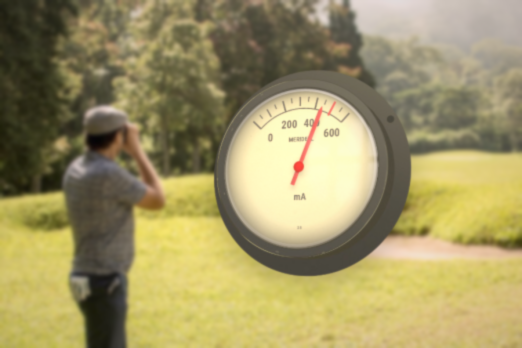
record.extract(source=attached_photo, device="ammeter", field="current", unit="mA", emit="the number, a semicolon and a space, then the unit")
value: 450; mA
